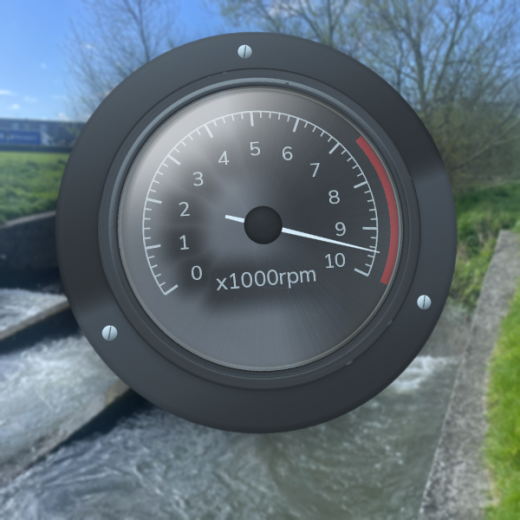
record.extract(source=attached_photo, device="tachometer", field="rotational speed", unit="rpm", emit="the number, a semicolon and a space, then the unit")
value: 9500; rpm
